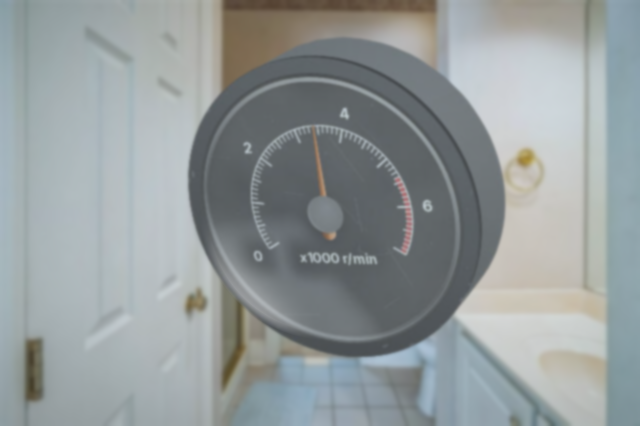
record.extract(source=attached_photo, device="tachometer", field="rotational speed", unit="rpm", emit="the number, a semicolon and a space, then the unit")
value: 3500; rpm
